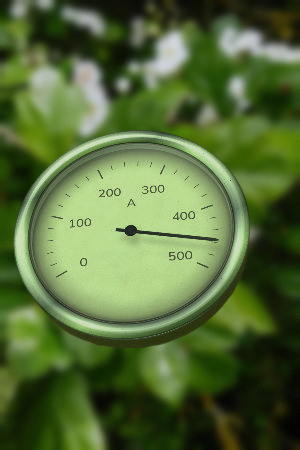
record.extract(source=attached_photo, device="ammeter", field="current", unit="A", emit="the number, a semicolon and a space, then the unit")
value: 460; A
